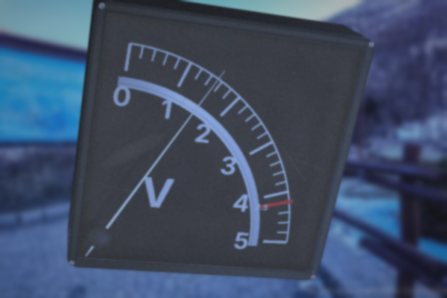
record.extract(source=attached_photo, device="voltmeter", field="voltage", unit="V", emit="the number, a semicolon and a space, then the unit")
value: 1.5; V
